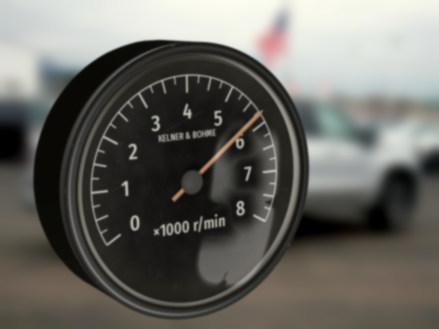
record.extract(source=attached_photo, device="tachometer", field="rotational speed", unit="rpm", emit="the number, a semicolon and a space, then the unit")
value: 5750; rpm
